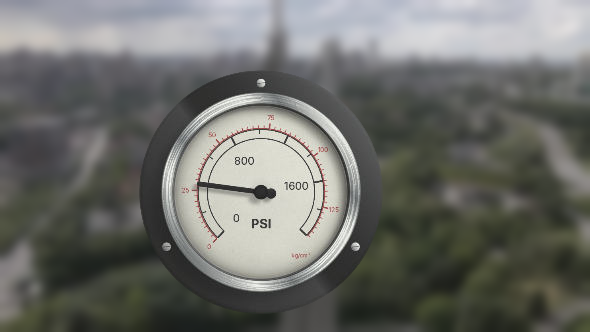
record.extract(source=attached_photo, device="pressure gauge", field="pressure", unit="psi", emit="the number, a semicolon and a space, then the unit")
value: 400; psi
